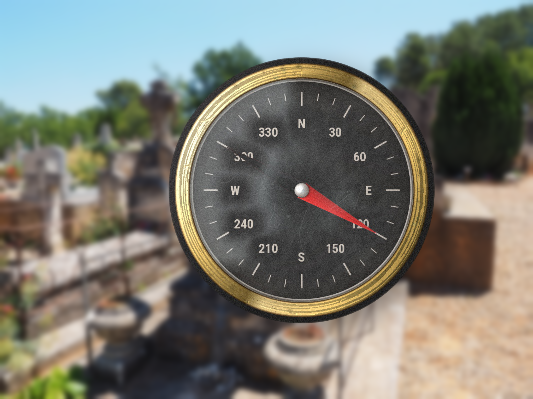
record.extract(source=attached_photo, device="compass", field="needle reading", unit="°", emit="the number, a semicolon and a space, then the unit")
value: 120; °
